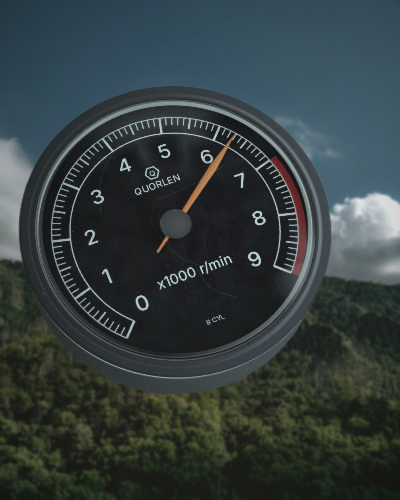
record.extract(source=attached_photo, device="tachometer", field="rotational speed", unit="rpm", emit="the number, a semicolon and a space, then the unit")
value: 6300; rpm
